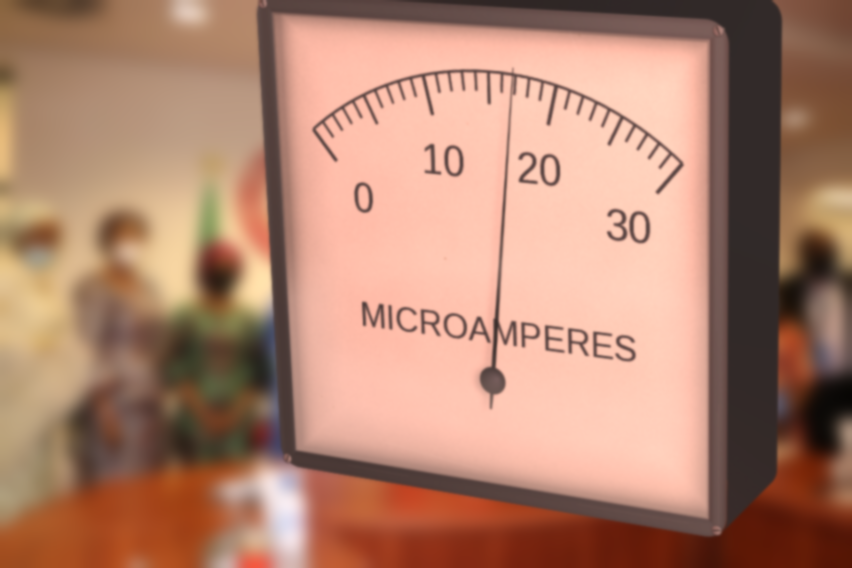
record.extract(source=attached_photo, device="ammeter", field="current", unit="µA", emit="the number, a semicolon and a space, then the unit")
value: 17; µA
